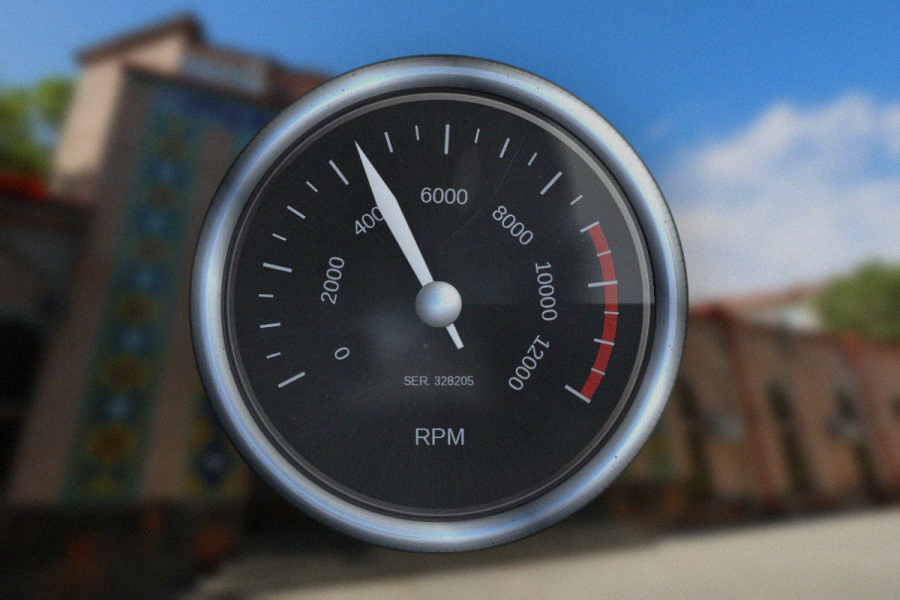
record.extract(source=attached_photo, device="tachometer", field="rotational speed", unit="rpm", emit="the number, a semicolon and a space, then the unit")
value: 4500; rpm
